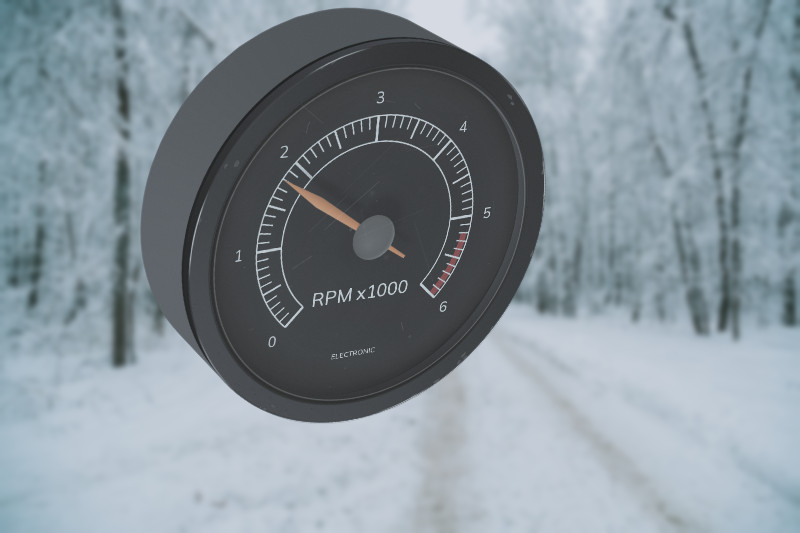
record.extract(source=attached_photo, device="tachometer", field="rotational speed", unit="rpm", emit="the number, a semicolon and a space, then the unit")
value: 1800; rpm
